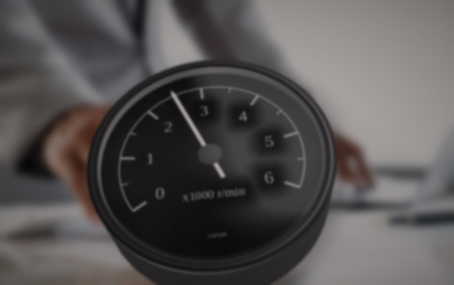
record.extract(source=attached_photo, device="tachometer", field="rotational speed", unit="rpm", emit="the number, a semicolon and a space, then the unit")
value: 2500; rpm
